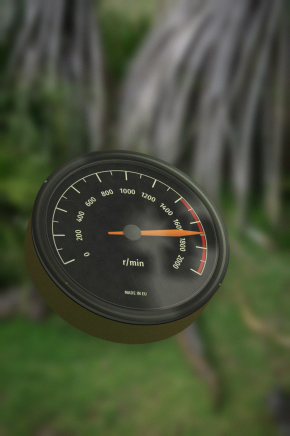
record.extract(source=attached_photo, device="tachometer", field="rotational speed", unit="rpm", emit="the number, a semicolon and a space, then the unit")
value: 1700; rpm
